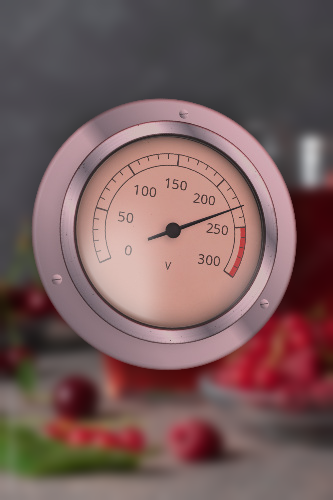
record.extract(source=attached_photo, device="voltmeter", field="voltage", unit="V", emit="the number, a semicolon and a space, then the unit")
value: 230; V
